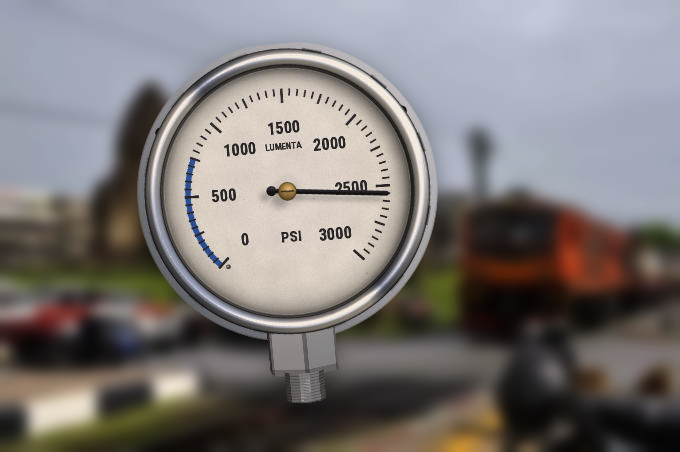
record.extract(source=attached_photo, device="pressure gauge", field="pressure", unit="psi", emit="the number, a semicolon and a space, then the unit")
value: 2550; psi
